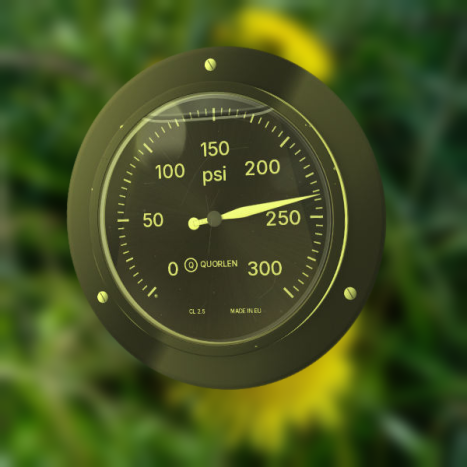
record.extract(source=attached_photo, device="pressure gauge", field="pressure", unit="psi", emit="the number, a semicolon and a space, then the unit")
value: 237.5; psi
